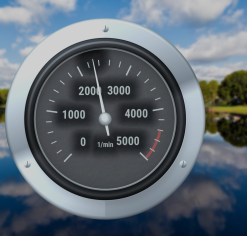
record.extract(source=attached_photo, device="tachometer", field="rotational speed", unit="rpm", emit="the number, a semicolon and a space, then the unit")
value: 2300; rpm
